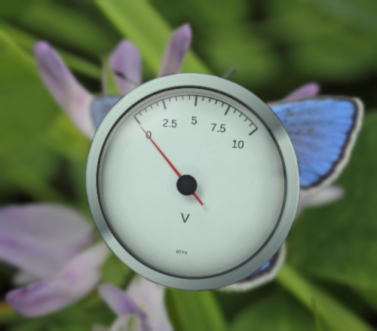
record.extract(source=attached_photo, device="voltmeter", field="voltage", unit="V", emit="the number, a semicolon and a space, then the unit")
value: 0; V
